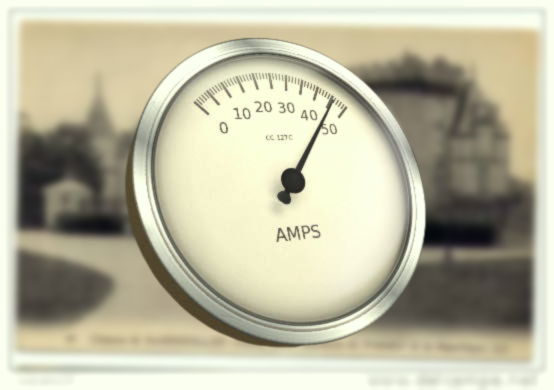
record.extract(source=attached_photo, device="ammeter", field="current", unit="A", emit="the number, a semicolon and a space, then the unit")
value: 45; A
